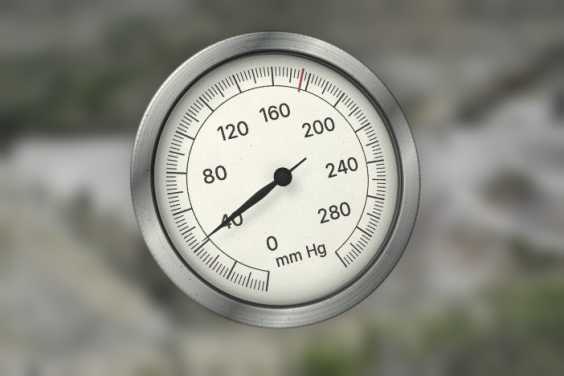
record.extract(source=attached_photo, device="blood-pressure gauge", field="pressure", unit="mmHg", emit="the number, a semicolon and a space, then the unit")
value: 42; mmHg
